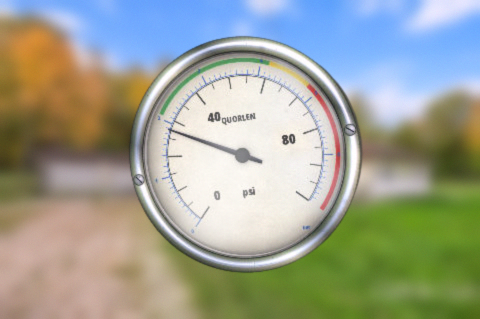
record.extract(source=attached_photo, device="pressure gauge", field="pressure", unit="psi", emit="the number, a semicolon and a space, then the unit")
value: 27.5; psi
